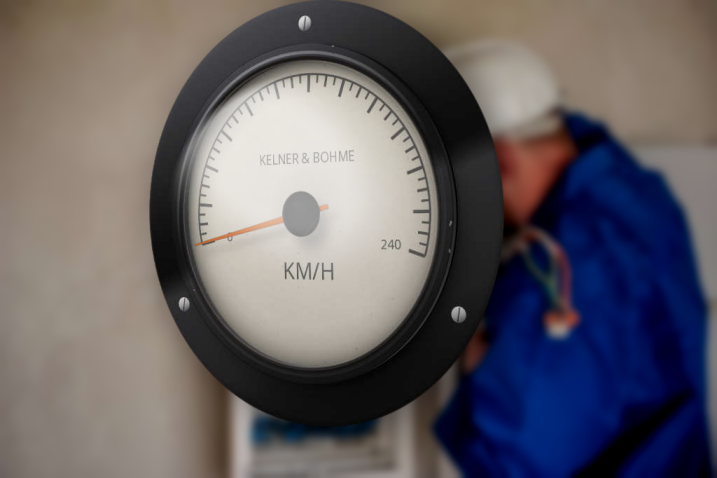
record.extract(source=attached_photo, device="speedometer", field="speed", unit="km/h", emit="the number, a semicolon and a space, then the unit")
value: 0; km/h
